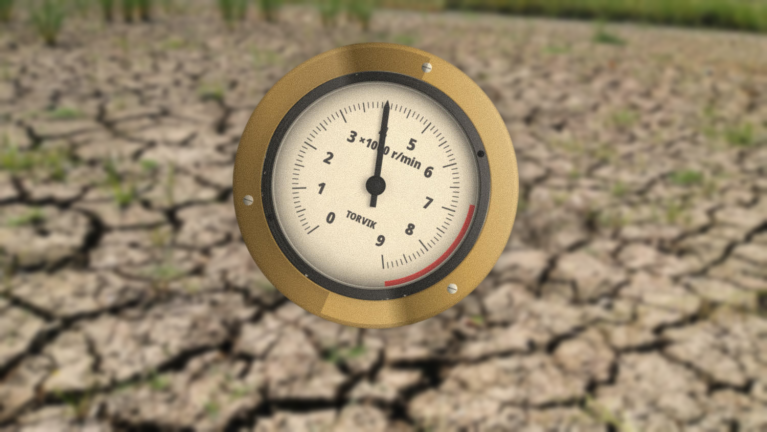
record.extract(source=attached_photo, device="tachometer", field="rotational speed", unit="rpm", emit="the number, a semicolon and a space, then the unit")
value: 4000; rpm
